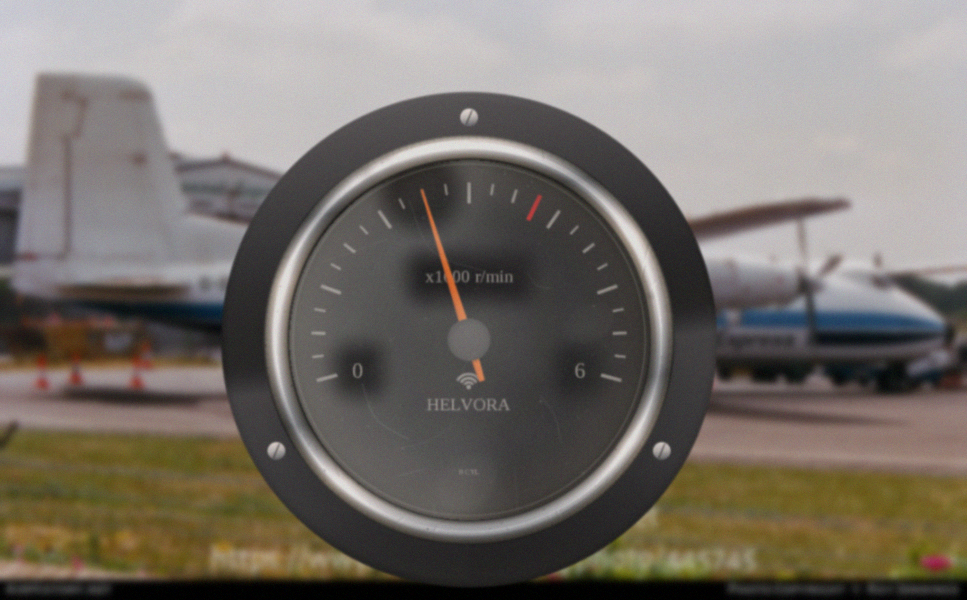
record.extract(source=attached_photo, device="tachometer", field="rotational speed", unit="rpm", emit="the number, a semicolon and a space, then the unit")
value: 2500; rpm
